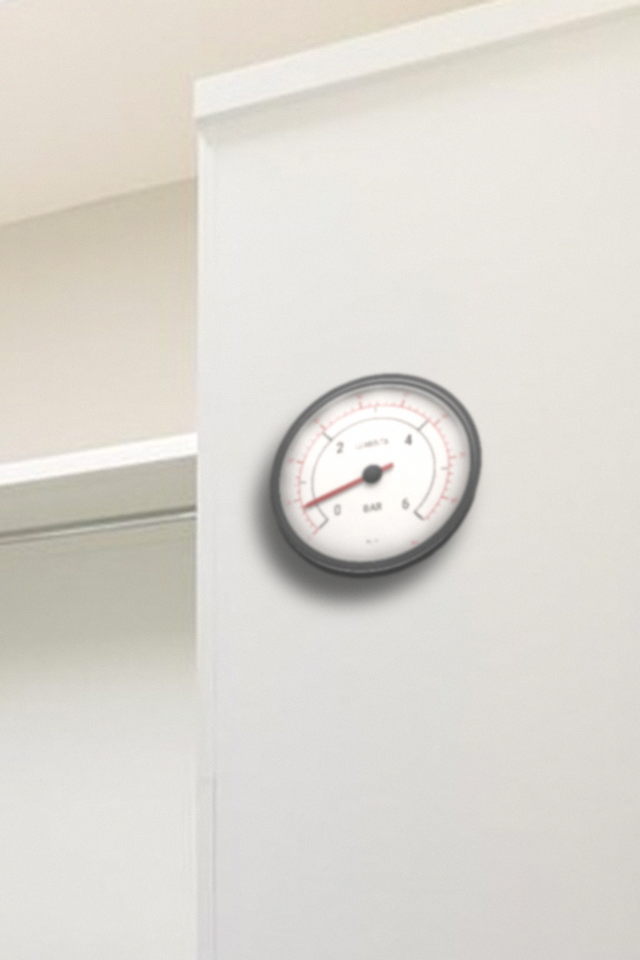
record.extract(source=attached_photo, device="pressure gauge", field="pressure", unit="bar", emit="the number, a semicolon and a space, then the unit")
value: 0.5; bar
